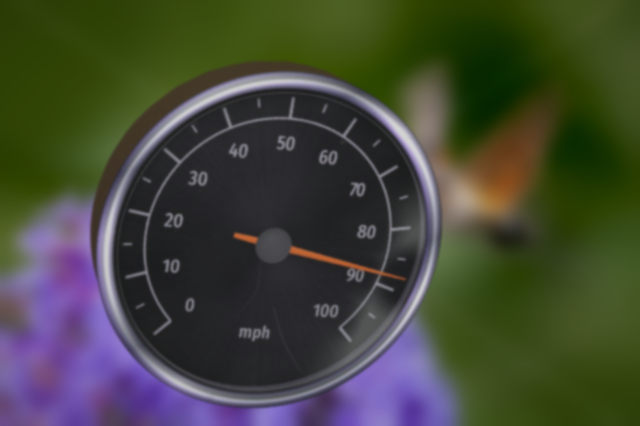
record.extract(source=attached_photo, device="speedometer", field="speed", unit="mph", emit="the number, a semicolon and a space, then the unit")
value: 87.5; mph
